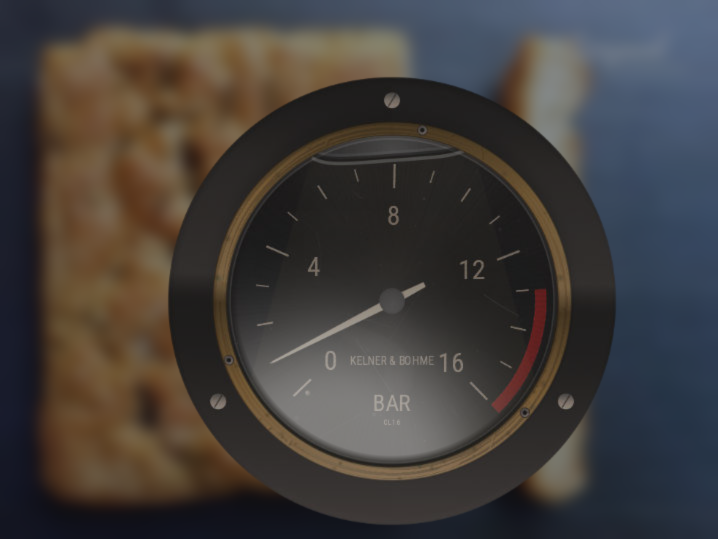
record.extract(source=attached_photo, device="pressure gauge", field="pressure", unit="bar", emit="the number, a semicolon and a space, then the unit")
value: 1; bar
